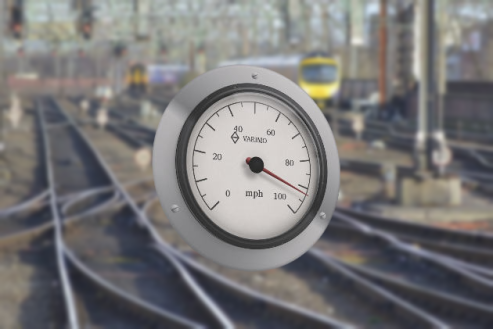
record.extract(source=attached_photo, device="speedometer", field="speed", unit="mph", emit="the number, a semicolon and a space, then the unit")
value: 92.5; mph
